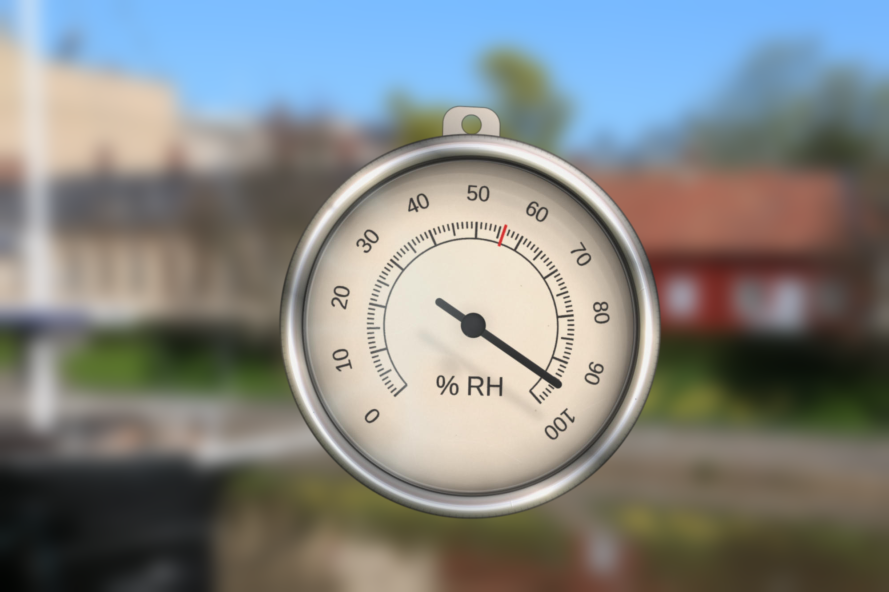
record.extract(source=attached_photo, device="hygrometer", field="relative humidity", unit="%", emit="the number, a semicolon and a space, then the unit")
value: 95; %
